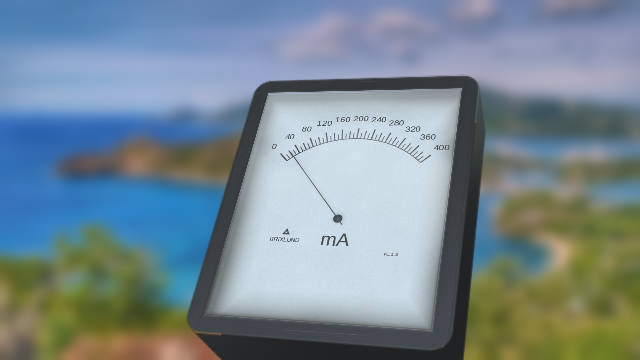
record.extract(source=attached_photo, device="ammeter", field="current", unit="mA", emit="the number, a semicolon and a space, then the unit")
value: 20; mA
